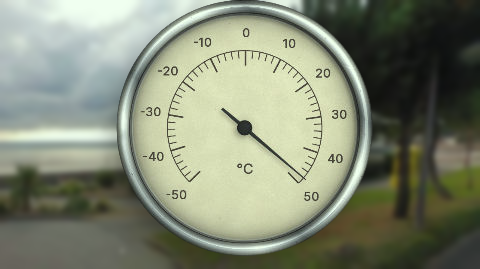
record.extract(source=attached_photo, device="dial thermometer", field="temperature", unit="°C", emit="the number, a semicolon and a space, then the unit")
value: 48; °C
